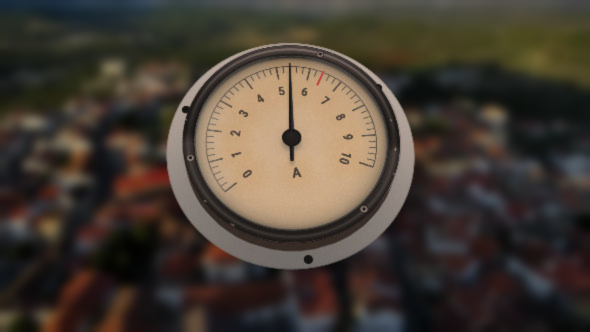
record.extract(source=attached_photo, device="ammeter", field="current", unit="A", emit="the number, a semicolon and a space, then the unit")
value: 5.4; A
